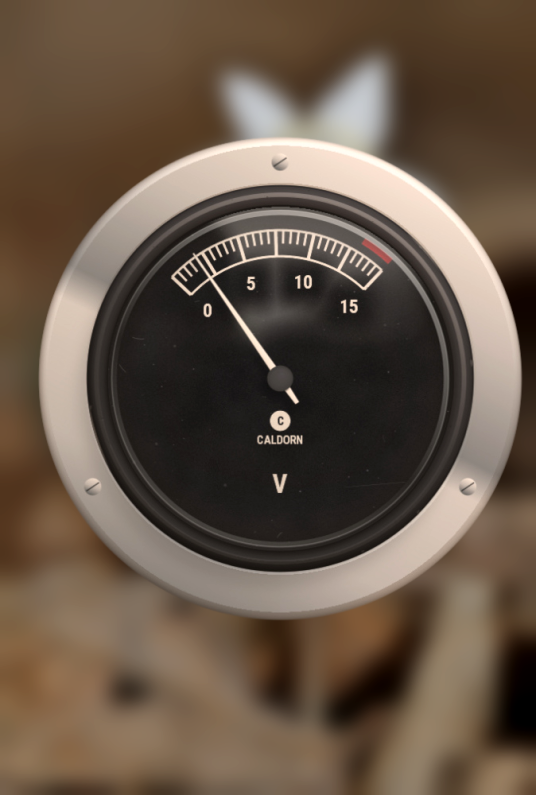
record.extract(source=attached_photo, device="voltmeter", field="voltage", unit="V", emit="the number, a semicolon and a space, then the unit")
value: 2; V
